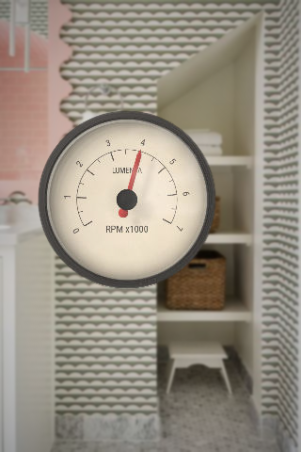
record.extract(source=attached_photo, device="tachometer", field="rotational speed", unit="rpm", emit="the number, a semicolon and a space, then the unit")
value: 4000; rpm
